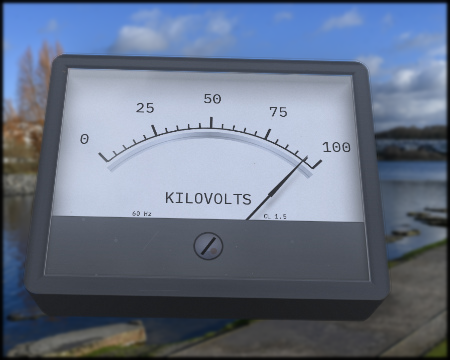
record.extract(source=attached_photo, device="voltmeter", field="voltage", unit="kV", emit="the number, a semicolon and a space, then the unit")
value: 95; kV
